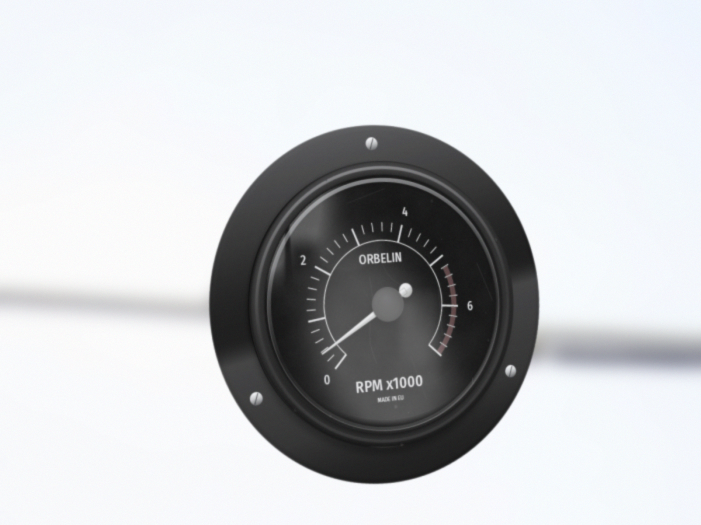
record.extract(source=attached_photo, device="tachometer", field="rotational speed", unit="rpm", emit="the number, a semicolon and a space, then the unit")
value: 400; rpm
